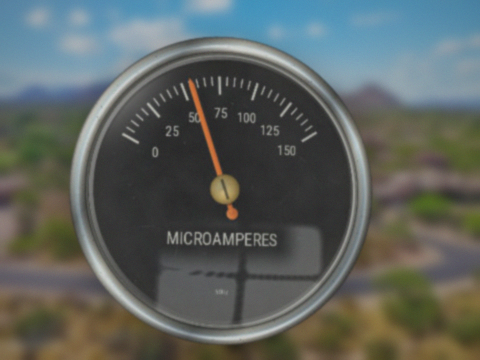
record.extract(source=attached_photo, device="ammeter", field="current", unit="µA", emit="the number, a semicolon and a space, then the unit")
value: 55; µA
